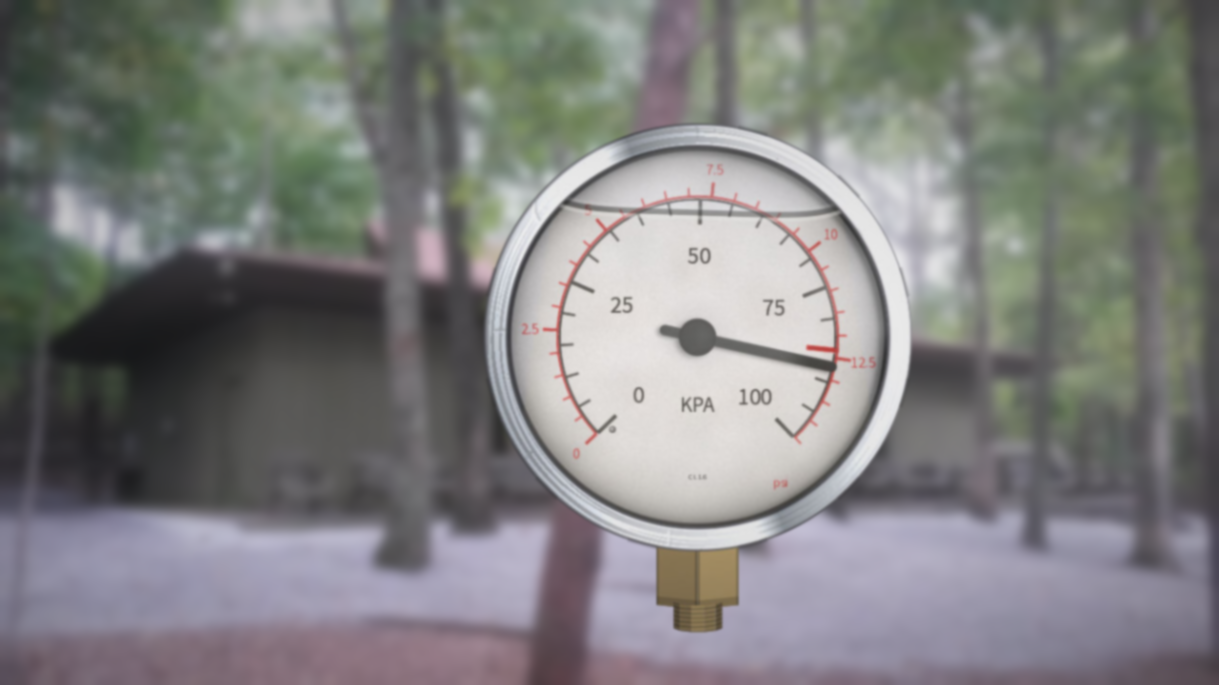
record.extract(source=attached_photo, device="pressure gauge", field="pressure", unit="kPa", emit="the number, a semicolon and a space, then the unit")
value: 87.5; kPa
